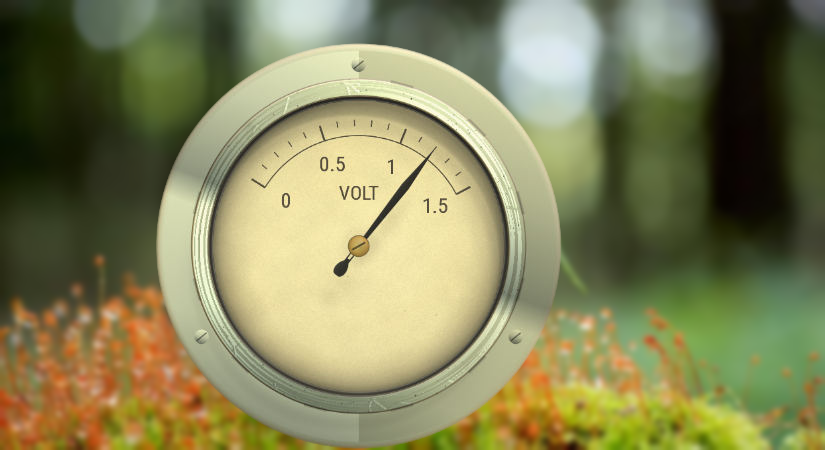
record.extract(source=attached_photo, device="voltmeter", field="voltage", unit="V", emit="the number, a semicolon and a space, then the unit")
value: 1.2; V
